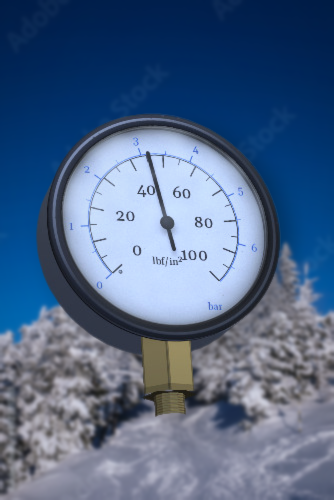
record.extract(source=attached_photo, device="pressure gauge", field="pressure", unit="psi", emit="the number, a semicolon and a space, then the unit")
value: 45; psi
